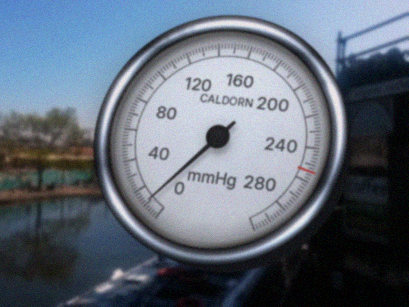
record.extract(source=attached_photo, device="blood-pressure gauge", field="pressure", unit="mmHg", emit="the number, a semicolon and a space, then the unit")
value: 10; mmHg
